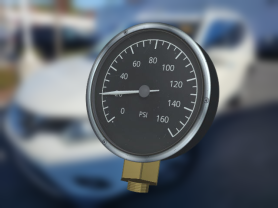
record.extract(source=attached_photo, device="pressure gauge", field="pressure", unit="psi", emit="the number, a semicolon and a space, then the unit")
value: 20; psi
